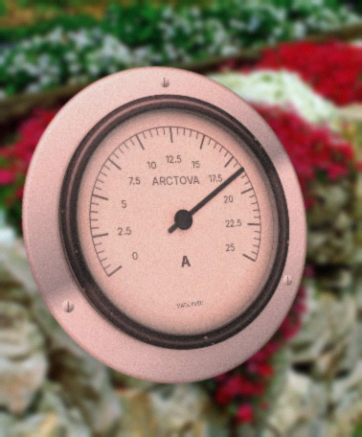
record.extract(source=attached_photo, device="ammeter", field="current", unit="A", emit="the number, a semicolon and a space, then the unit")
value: 18.5; A
